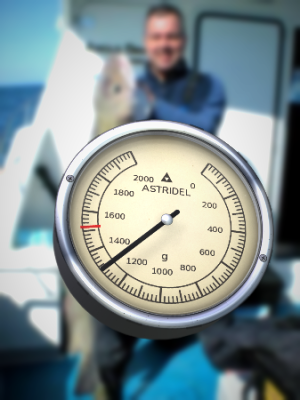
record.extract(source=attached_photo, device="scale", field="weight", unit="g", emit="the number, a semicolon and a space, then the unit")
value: 1300; g
